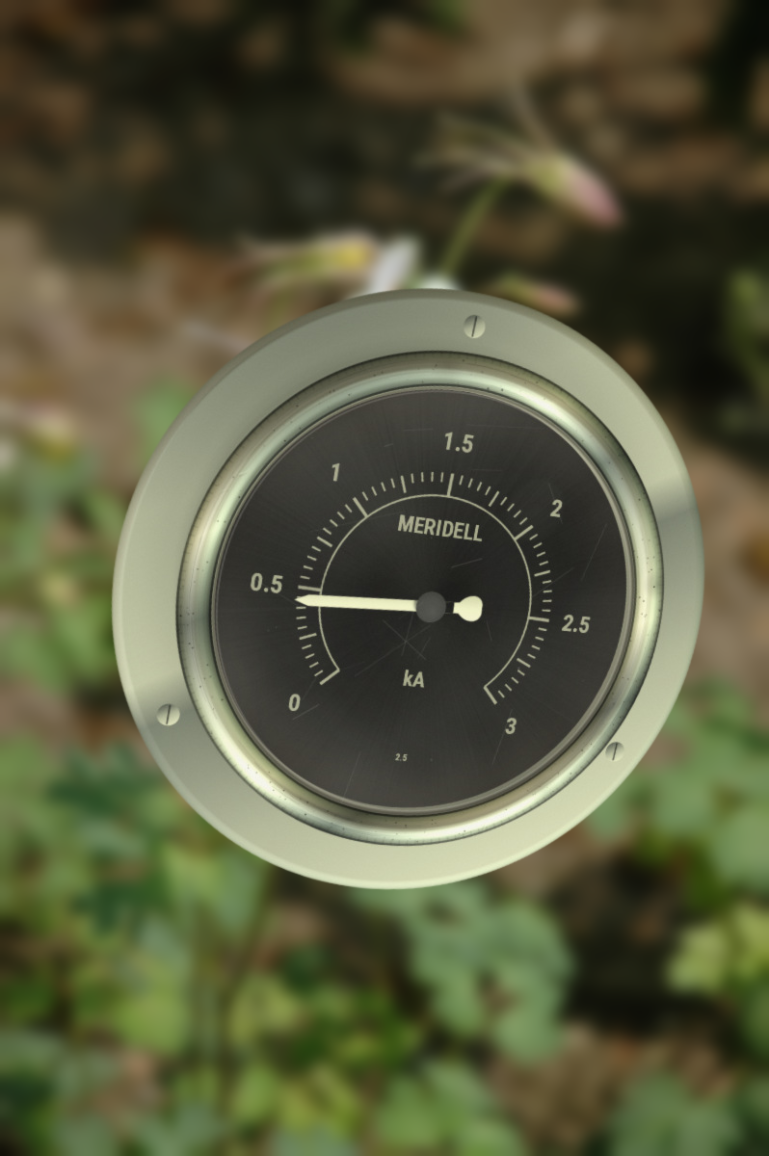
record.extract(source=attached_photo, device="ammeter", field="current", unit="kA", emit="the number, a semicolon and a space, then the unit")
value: 0.45; kA
